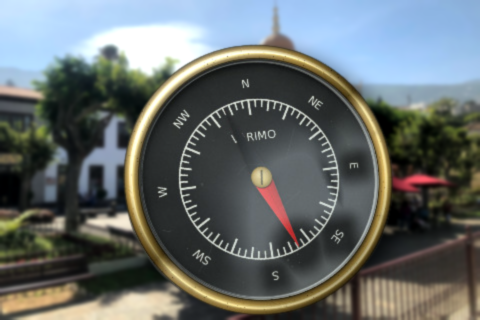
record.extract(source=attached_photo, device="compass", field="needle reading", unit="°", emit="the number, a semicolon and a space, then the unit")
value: 160; °
